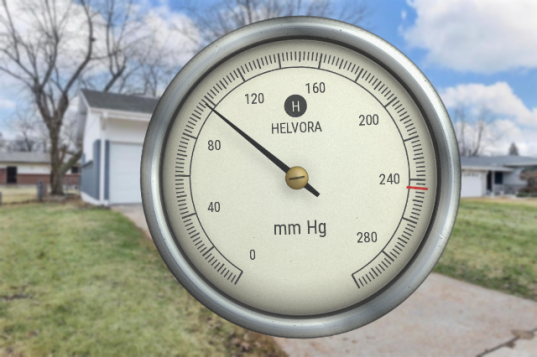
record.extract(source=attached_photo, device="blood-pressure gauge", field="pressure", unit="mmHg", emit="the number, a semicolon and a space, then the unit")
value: 98; mmHg
